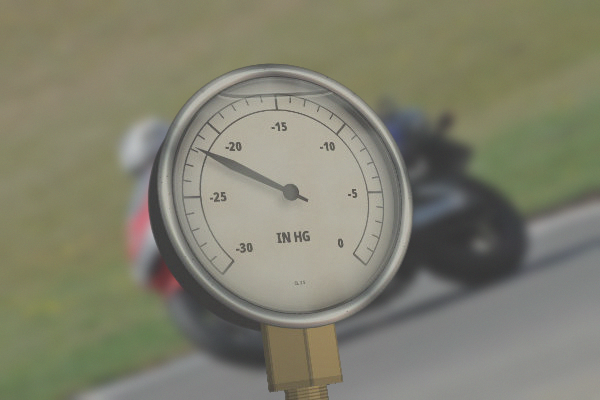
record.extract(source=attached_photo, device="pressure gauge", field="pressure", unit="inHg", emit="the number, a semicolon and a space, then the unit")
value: -22; inHg
